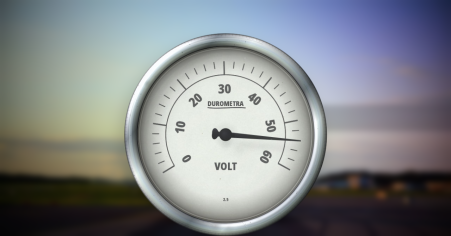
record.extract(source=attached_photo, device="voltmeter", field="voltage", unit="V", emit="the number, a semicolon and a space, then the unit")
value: 54; V
